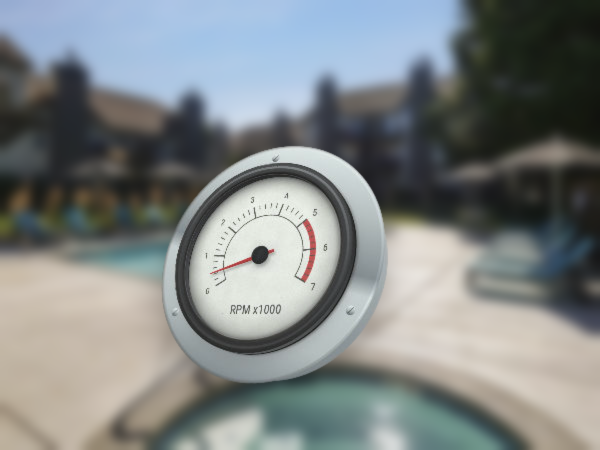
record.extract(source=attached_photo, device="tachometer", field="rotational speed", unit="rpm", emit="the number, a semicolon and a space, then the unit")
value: 400; rpm
